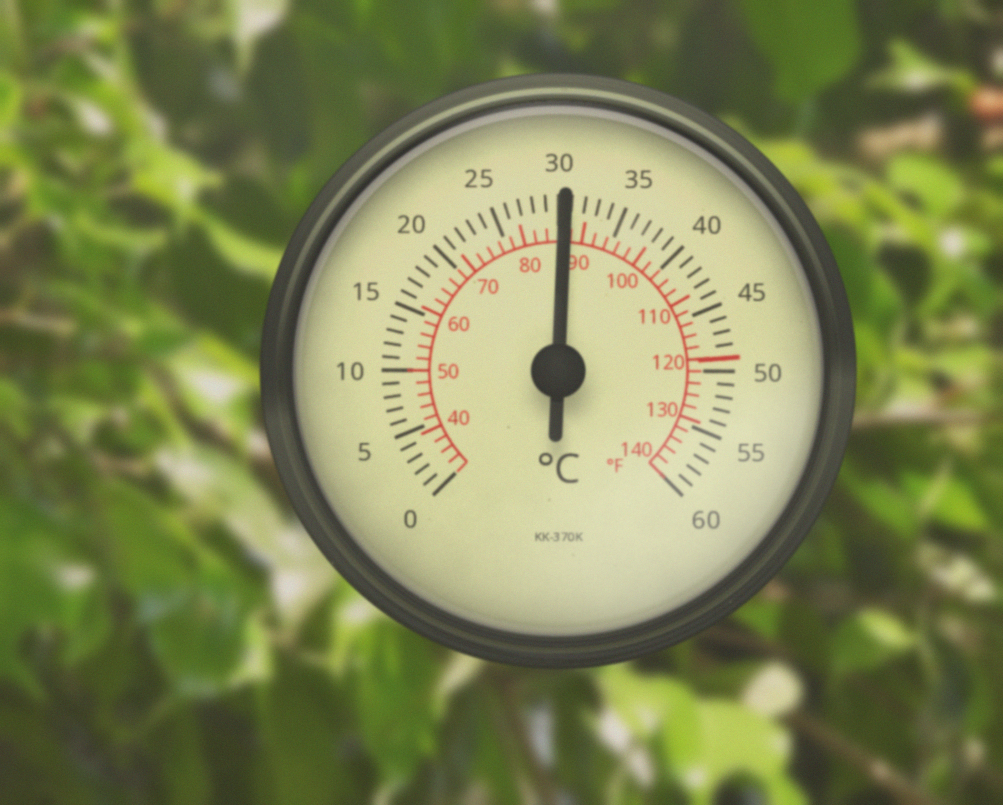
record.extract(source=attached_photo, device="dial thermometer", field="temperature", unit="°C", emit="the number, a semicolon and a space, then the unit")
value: 30.5; °C
